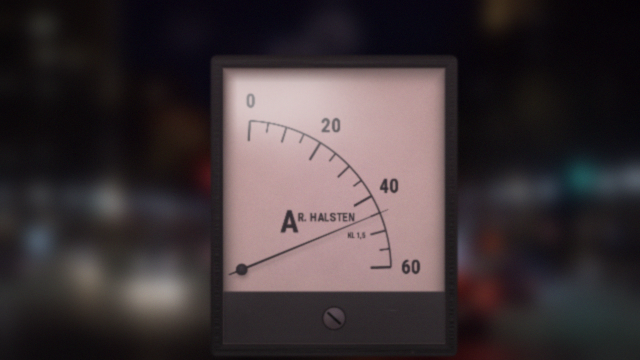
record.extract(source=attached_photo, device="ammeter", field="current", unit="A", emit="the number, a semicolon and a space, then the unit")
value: 45; A
